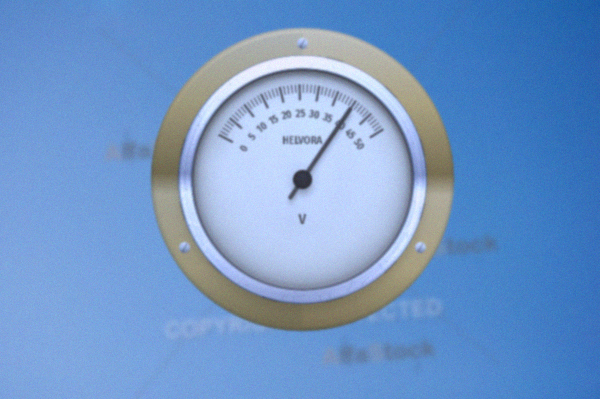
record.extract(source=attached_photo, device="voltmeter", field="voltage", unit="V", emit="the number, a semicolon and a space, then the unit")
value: 40; V
